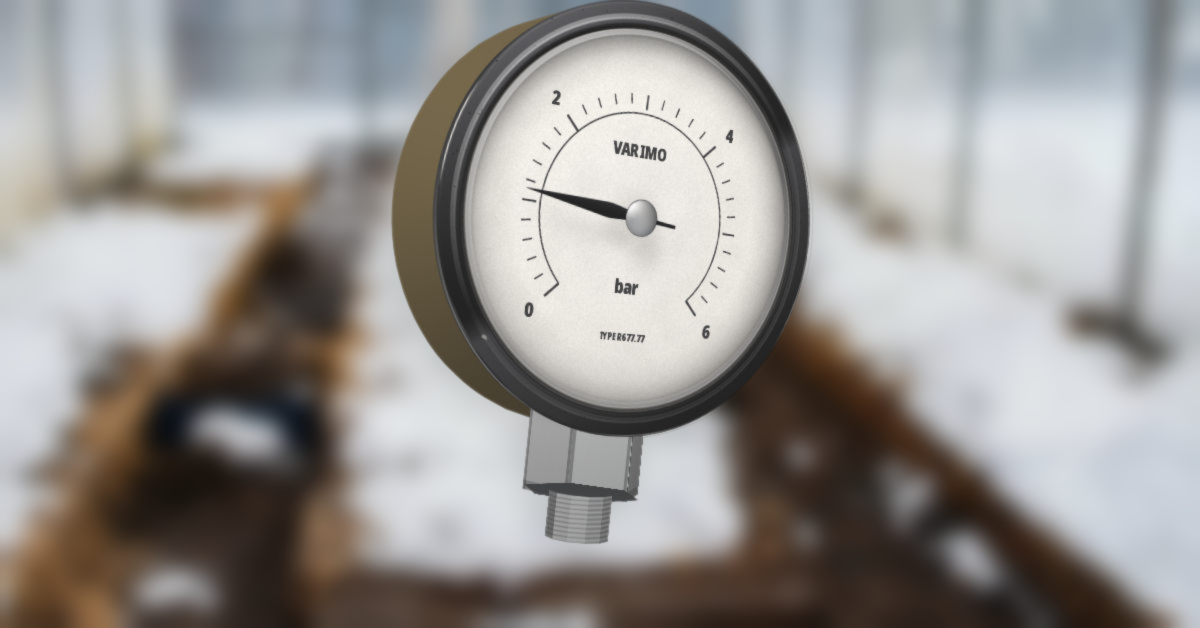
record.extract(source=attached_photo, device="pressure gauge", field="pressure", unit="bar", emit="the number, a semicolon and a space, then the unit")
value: 1.1; bar
